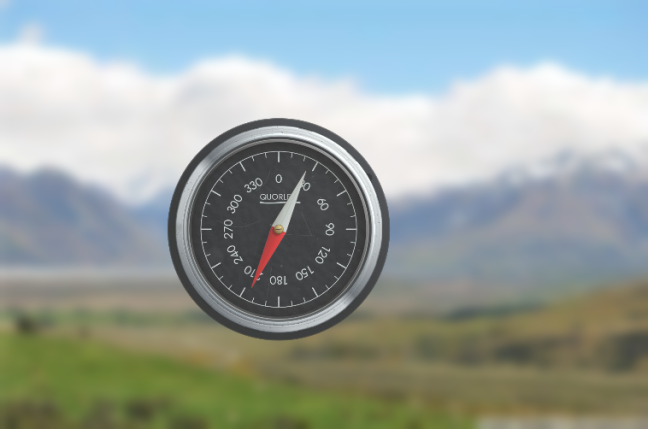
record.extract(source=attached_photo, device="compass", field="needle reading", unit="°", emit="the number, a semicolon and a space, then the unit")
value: 205; °
